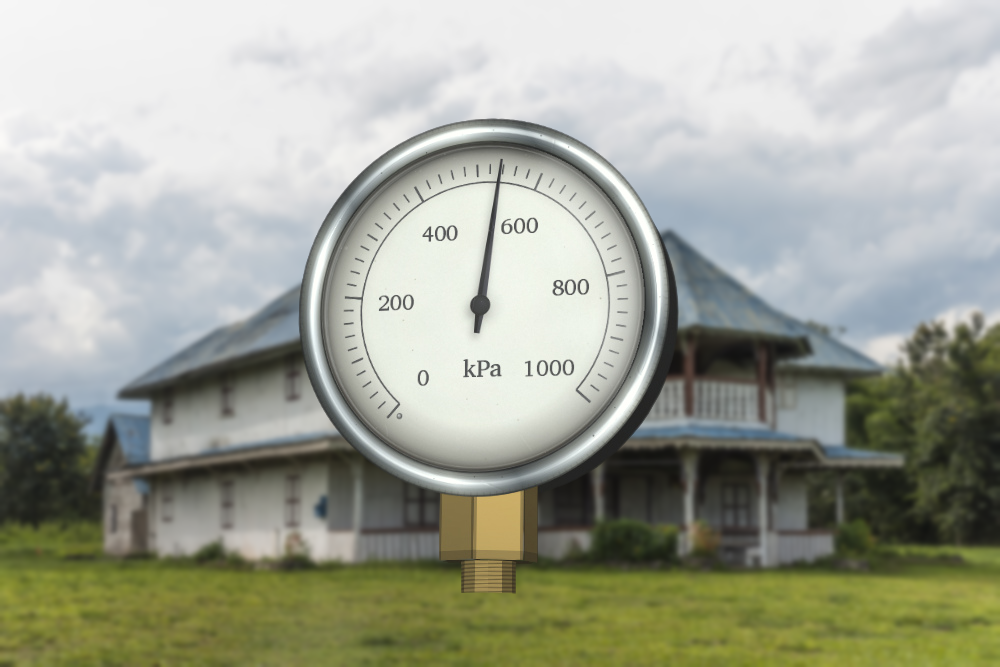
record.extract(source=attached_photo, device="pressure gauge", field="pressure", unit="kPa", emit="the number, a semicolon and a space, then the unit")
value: 540; kPa
